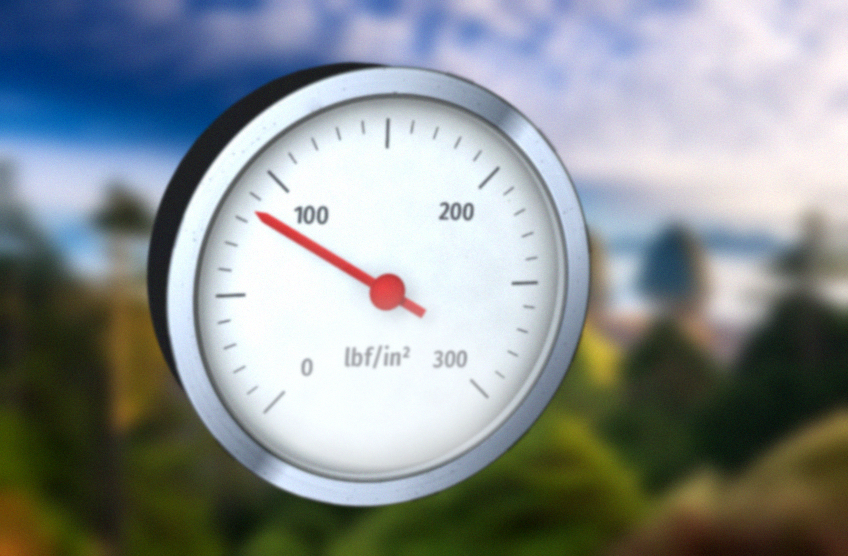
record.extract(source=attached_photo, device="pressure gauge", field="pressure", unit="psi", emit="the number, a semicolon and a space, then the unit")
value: 85; psi
